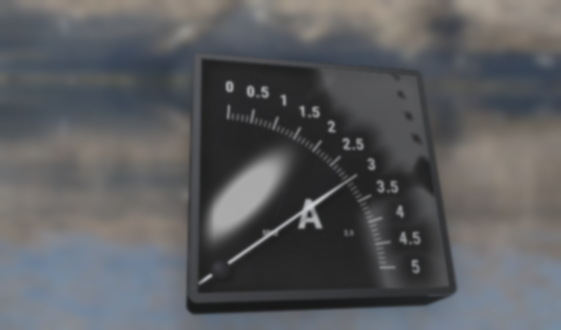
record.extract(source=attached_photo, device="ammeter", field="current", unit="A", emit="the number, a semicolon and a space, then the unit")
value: 3; A
